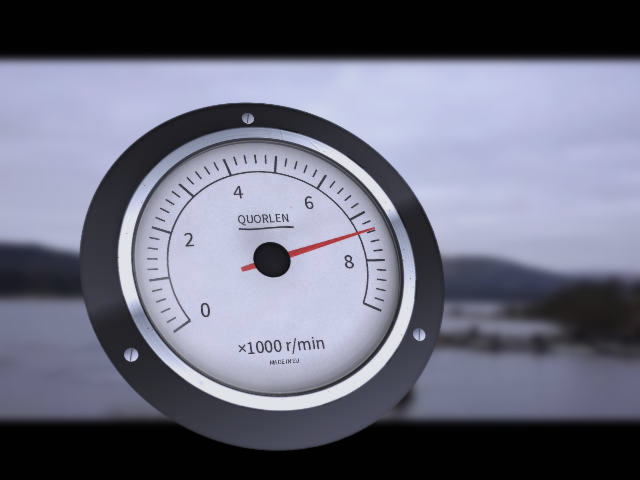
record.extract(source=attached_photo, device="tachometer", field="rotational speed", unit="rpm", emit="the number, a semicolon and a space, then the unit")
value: 7400; rpm
